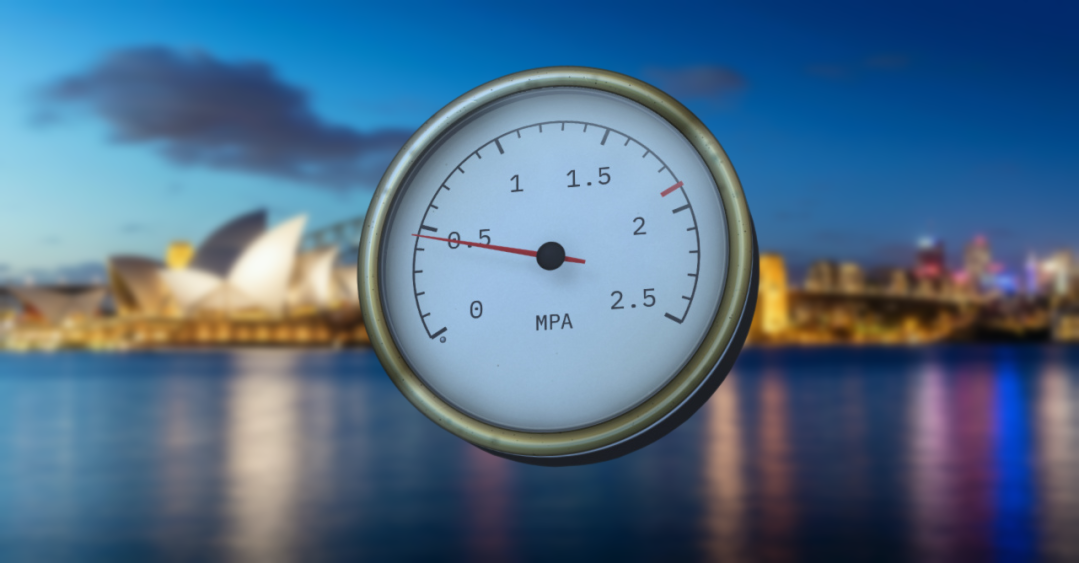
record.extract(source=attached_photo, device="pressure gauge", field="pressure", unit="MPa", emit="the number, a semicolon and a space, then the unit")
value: 0.45; MPa
